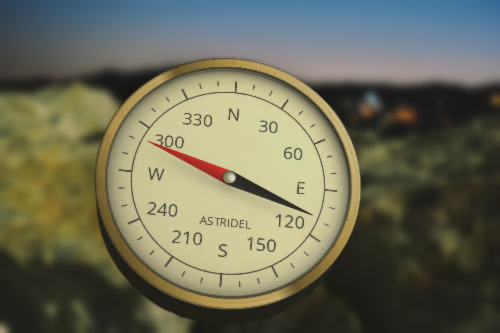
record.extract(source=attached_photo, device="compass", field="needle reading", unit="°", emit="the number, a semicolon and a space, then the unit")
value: 290; °
